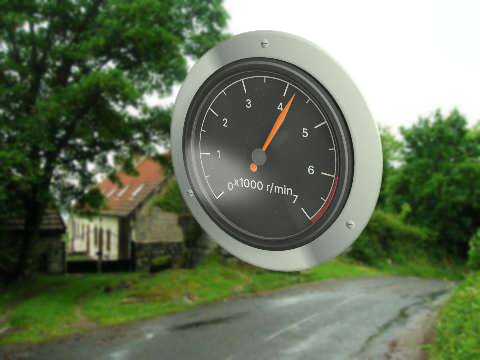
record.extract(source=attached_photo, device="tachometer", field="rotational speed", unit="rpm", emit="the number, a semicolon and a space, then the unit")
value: 4250; rpm
